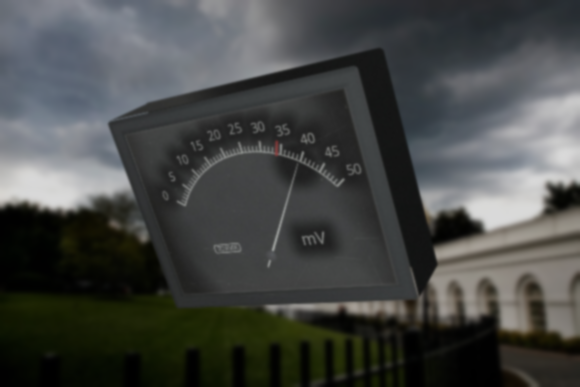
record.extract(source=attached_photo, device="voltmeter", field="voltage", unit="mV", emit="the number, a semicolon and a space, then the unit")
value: 40; mV
